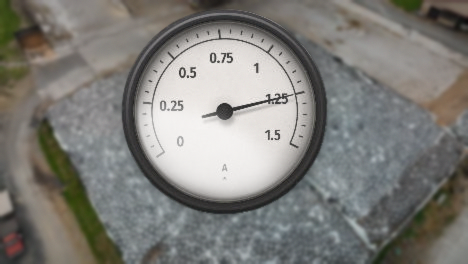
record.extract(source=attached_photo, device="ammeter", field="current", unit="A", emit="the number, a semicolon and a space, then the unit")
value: 1.25; A
